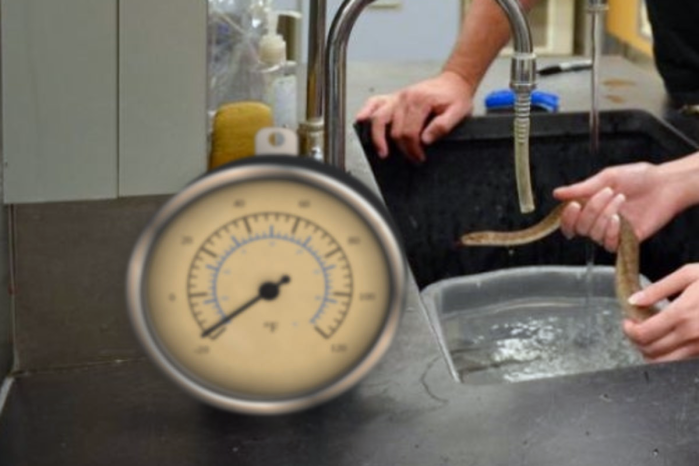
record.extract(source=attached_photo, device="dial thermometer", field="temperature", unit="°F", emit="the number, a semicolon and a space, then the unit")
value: -16; °F
